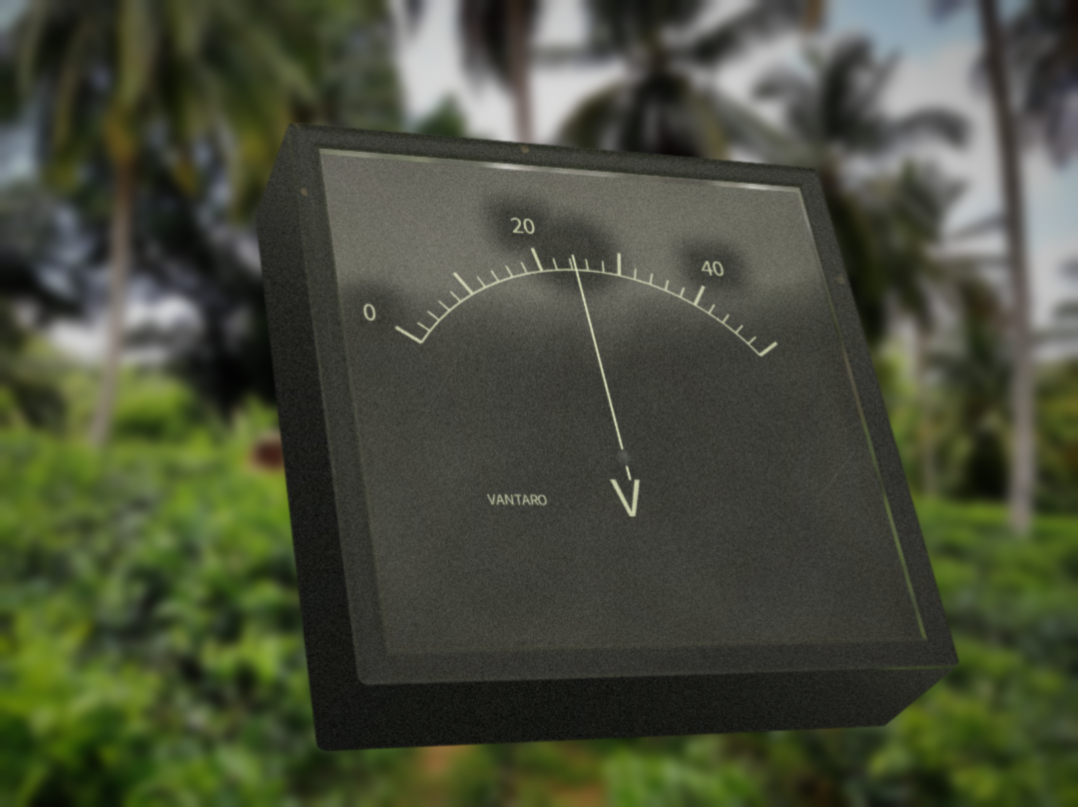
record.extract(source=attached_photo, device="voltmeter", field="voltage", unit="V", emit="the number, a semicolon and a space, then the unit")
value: 24; V
